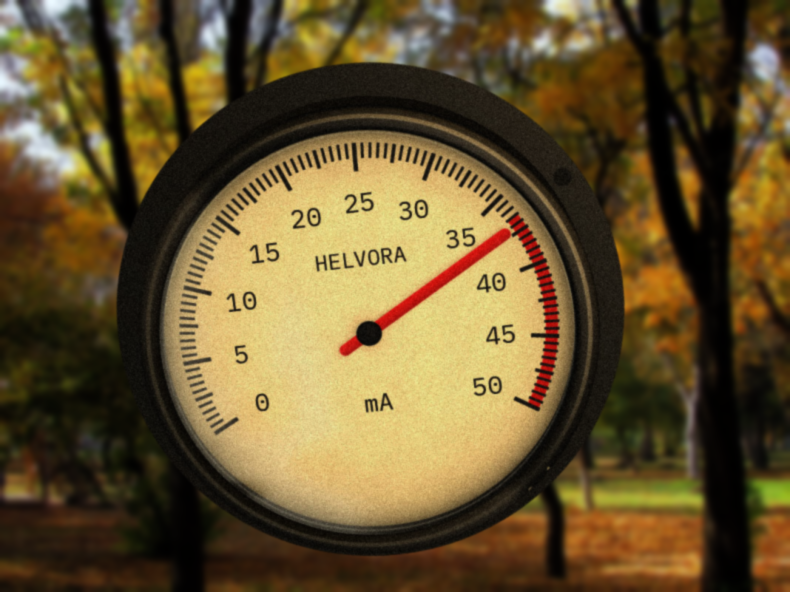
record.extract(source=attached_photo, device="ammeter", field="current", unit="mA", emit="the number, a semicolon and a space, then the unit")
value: 37; mA
